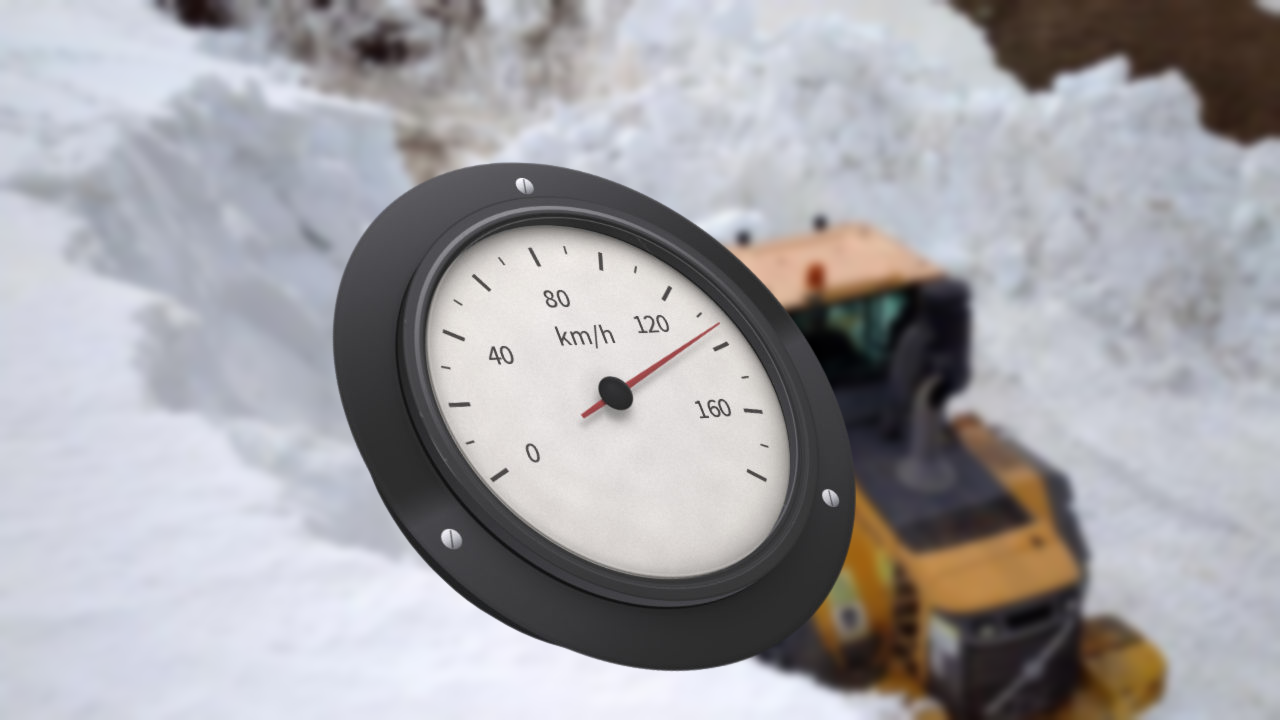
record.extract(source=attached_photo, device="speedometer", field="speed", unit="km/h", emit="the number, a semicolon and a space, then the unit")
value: 135; km/h
